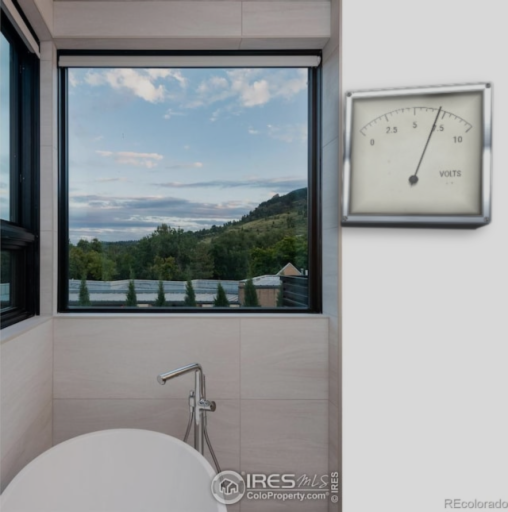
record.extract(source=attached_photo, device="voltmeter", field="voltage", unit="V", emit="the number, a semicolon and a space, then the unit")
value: 7; V
